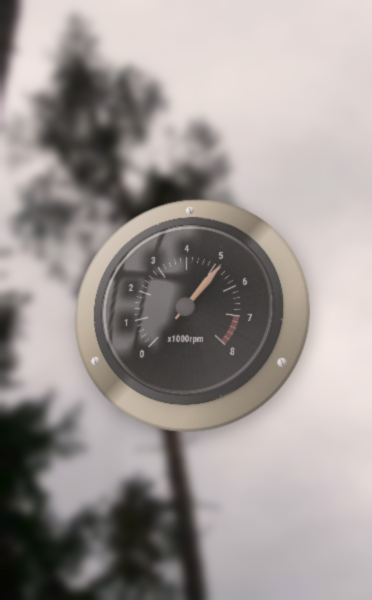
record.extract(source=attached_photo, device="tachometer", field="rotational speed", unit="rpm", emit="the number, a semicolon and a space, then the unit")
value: 5200; rpm
